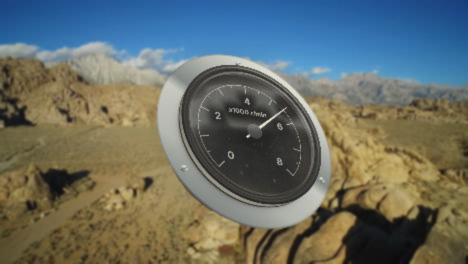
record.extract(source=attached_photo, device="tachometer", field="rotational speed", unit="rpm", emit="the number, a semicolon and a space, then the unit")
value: 5500; rpm
